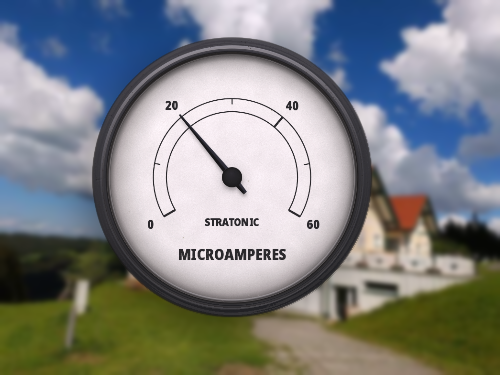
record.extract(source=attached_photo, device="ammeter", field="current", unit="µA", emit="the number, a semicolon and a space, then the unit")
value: 20; µA
